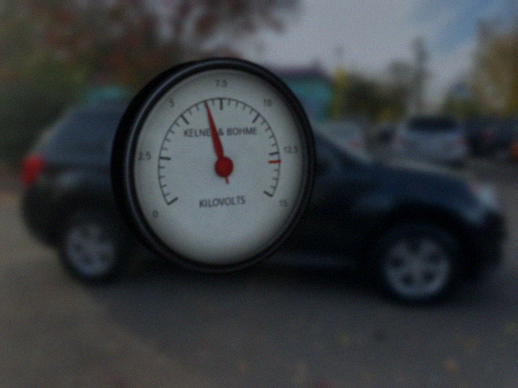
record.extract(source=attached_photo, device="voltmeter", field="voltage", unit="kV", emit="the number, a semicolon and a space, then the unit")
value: 6.5; kV
